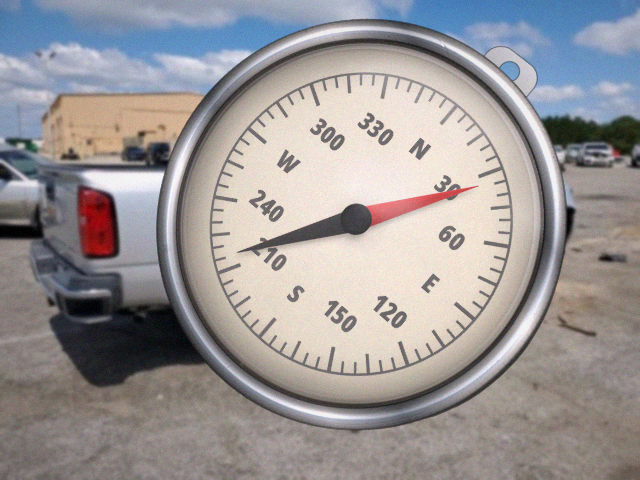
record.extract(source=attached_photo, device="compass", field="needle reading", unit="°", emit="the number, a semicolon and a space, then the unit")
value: 35; °
